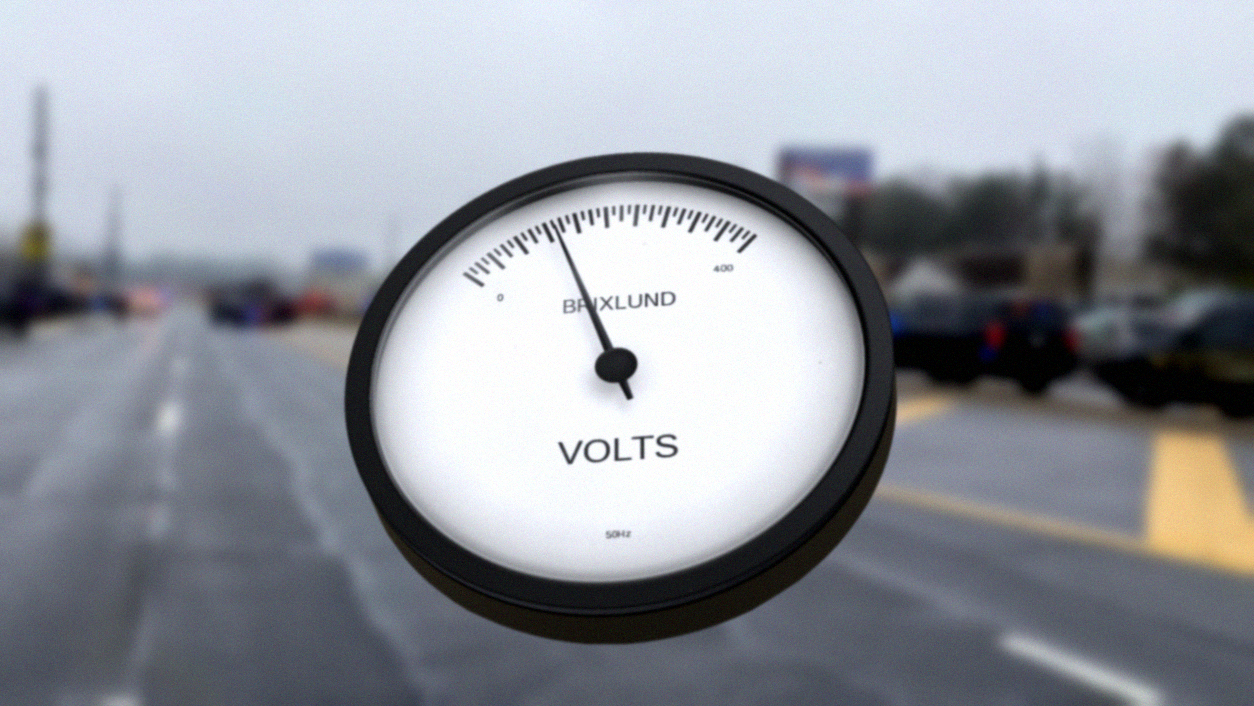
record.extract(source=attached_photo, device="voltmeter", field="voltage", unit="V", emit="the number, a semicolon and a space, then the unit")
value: 130; V
